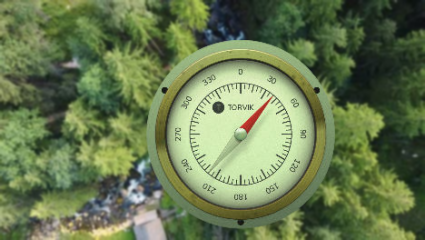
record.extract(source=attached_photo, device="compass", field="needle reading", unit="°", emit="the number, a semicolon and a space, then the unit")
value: 40; °
